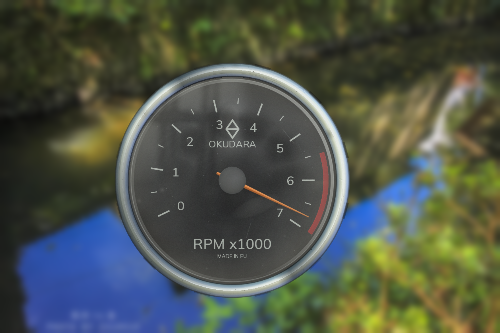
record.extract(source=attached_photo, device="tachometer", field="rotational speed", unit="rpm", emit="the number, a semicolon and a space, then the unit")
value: 6750; rpm
